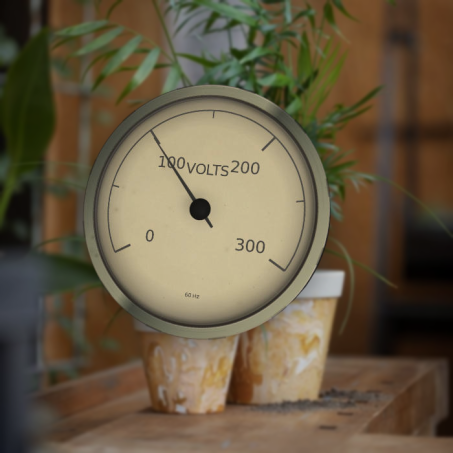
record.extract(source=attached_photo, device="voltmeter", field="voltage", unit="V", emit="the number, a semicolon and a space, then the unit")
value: 100; V
